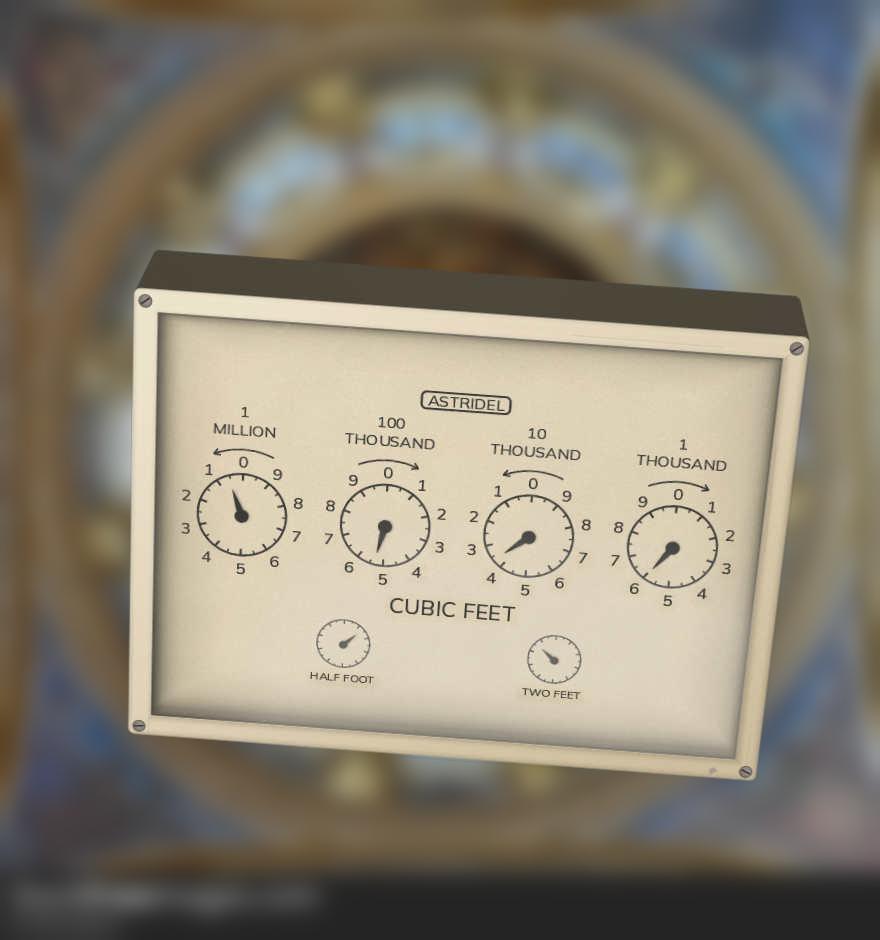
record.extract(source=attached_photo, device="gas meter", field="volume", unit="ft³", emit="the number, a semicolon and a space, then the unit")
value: 53600; ft³
